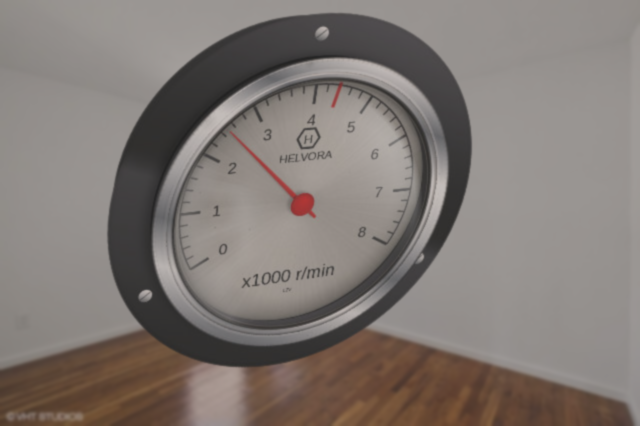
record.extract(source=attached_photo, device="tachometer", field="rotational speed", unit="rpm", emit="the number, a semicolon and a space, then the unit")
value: 2500; rpm
